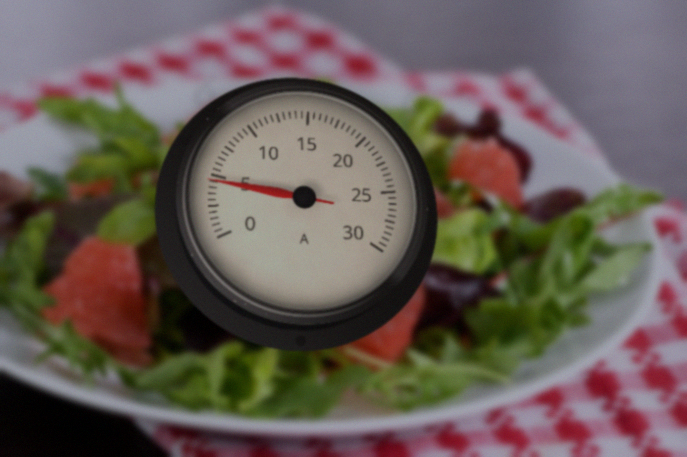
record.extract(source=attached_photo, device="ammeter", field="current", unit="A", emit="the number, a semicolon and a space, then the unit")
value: 4.5; A
